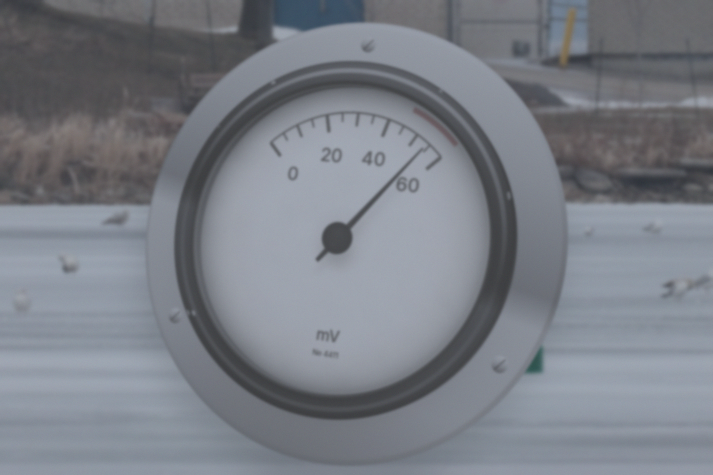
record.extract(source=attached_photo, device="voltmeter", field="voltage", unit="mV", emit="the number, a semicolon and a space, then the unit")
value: 55; mV
